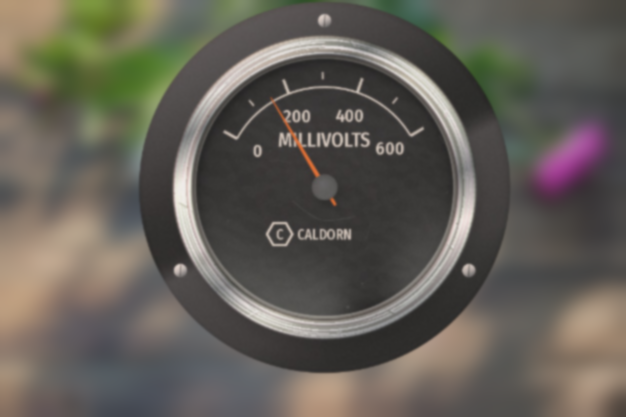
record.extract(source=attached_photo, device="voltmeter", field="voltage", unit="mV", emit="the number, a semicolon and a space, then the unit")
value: 150; mV
